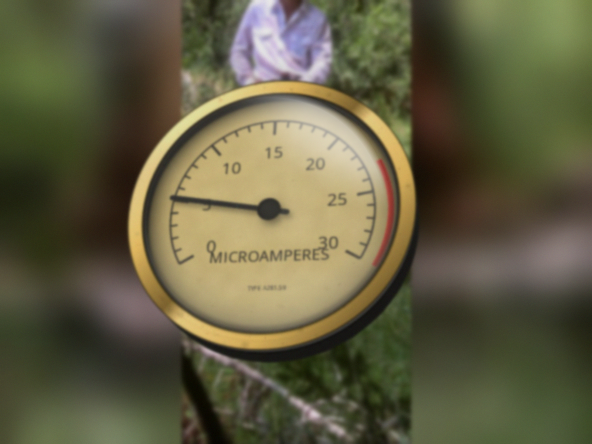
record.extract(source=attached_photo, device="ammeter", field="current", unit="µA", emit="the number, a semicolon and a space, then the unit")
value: 5; µA
